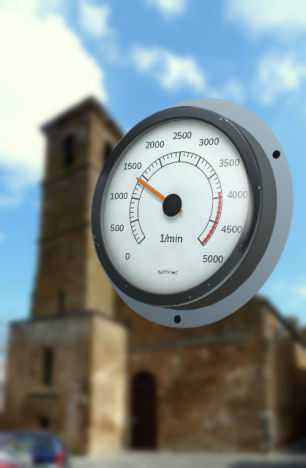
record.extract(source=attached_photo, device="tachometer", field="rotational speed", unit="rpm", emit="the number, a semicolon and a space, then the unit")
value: 1400; rpm
